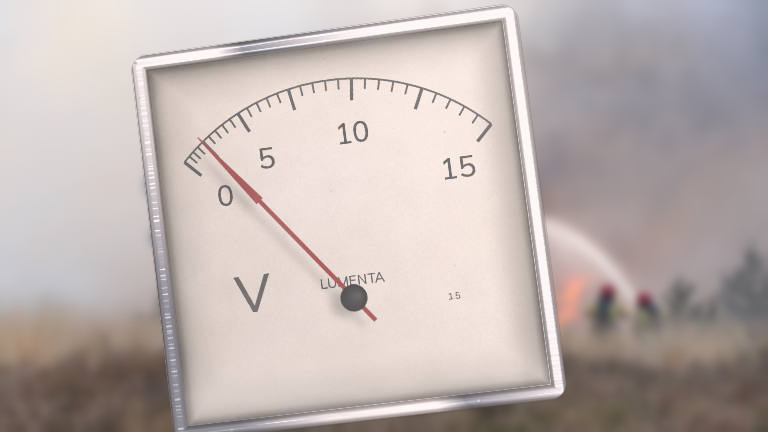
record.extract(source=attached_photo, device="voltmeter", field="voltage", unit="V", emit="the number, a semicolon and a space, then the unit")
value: 2.5; V
